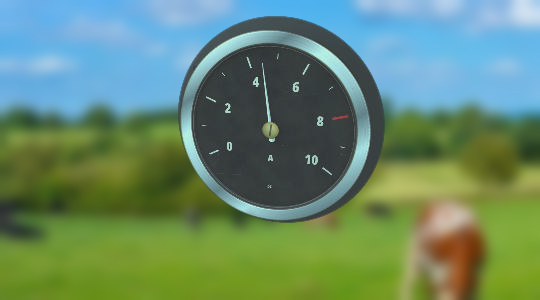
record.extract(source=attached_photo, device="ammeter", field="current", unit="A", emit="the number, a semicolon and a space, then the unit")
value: 4.5; A
